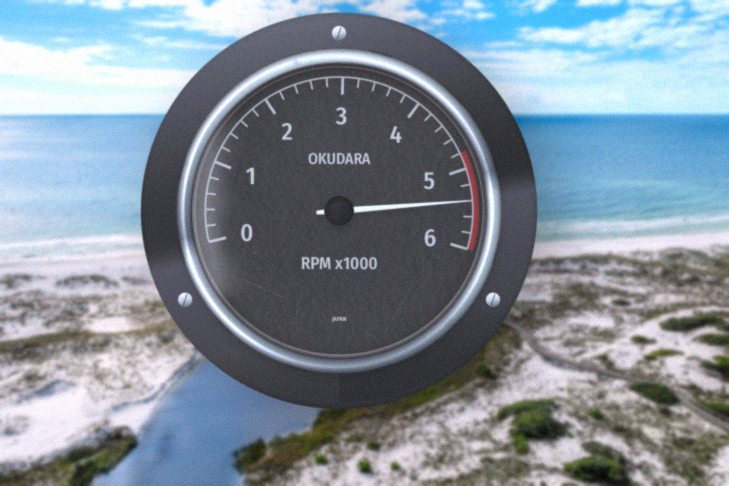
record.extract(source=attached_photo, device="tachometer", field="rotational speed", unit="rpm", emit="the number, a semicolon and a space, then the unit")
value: 5400; rpm
